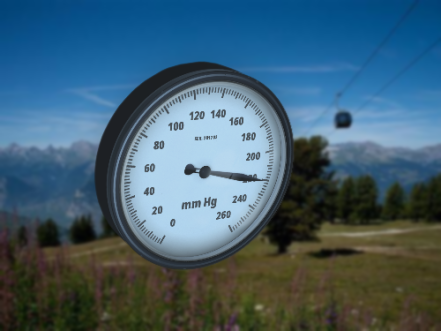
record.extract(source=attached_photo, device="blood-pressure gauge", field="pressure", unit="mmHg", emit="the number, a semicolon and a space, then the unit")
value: 220; mmHg
